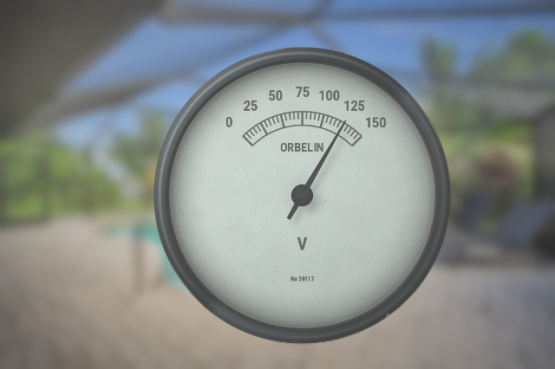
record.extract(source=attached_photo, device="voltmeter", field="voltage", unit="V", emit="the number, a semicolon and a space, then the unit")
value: 125; V
